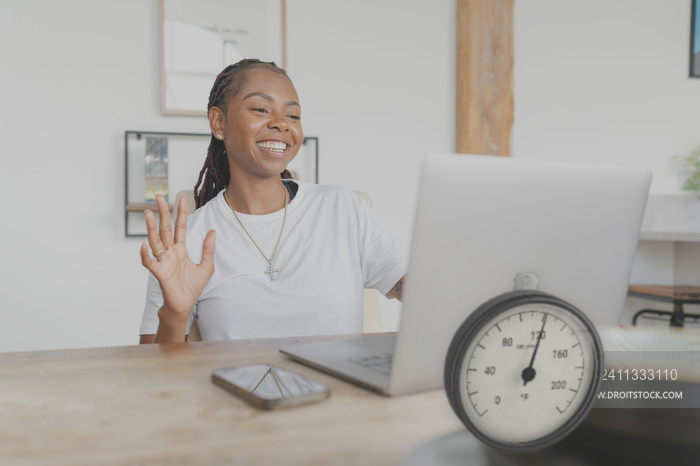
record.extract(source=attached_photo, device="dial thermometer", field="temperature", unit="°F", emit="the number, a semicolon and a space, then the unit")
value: 120; °F
